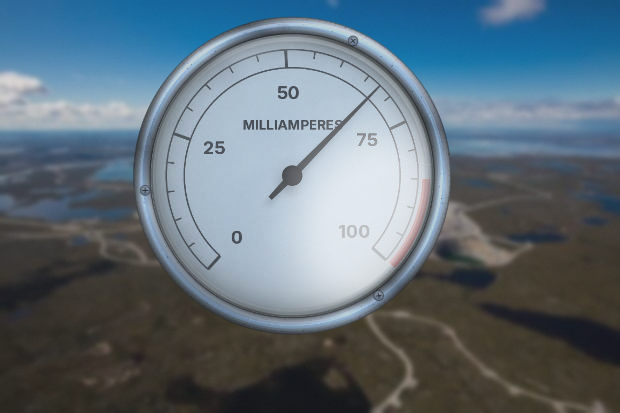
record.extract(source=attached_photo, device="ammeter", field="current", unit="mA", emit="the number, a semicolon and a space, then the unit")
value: 67.5; mA
